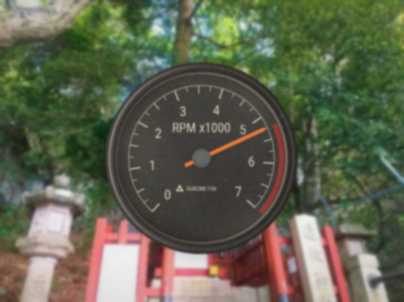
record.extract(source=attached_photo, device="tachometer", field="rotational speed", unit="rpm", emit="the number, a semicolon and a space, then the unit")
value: 5250; rpm
